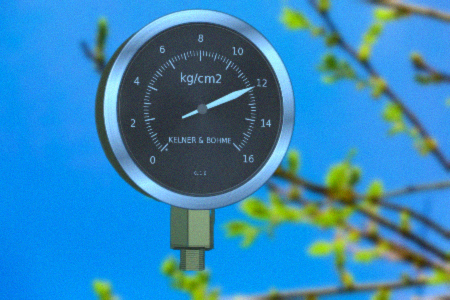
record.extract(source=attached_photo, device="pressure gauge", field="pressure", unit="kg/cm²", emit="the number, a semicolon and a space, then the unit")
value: 12; kg/cm²
